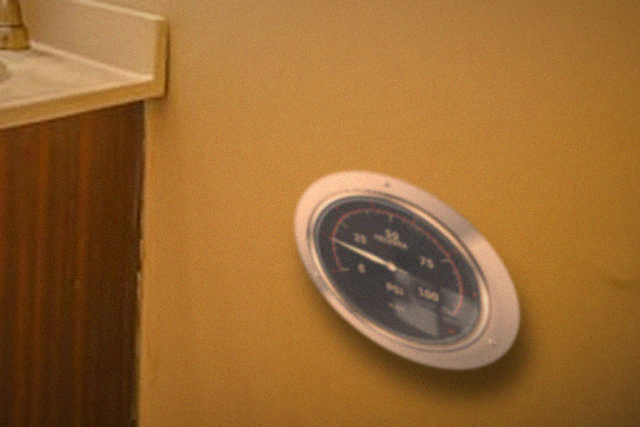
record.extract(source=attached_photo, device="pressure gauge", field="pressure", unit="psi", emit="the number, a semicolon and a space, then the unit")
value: 15; psi
